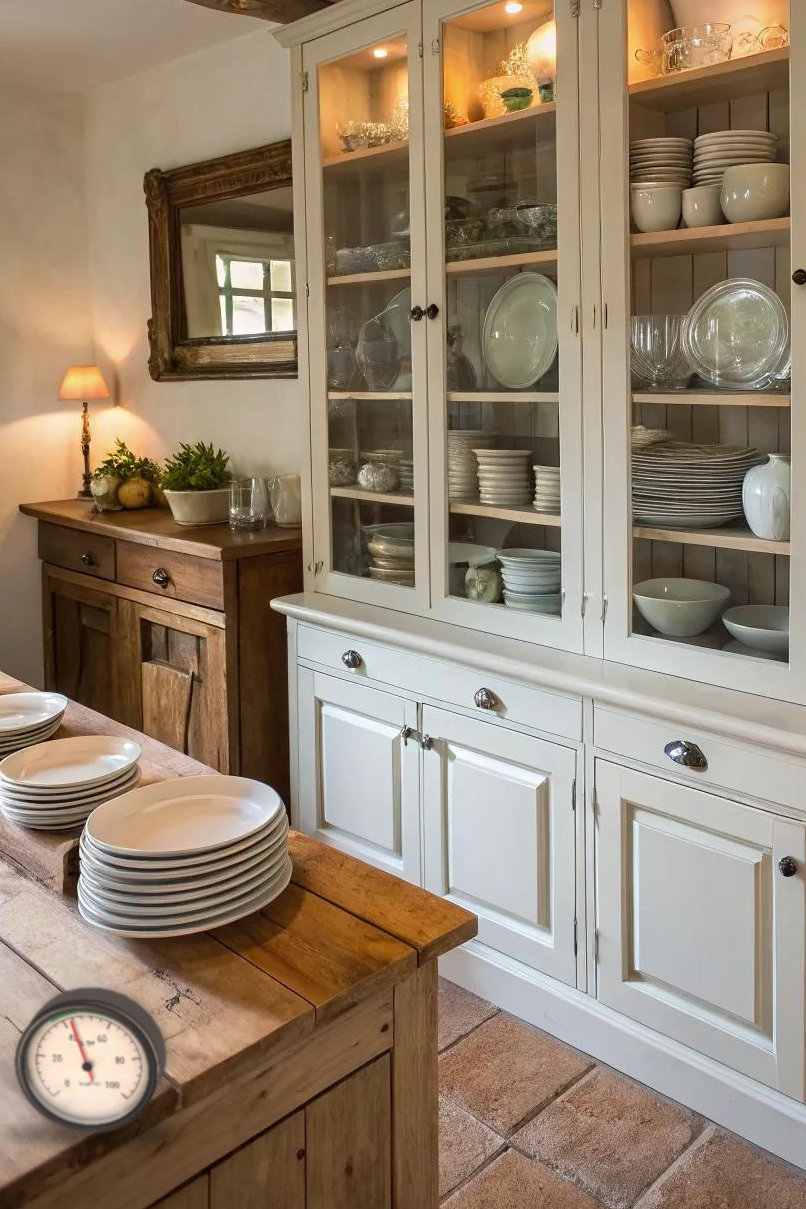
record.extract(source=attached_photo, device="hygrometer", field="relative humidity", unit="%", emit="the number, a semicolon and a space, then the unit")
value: 44; %
